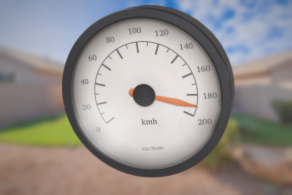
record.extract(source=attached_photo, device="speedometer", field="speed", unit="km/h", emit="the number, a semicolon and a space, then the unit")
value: 190; km/h
